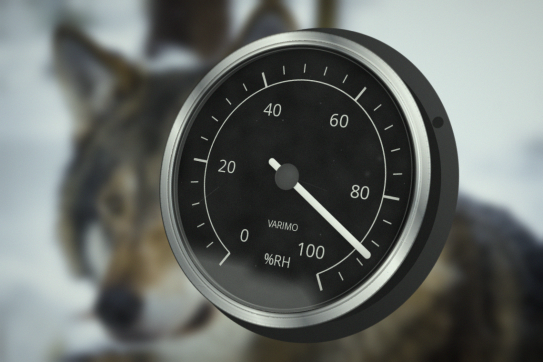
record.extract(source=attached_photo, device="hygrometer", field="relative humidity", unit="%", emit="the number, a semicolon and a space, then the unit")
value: 90; %
